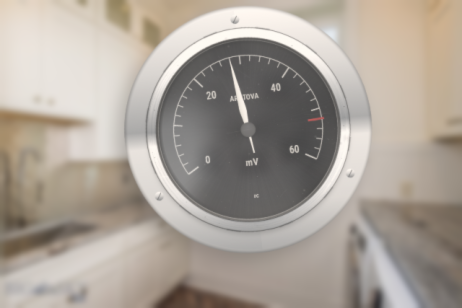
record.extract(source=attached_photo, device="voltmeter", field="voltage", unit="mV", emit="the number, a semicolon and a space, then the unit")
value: 28; mV
